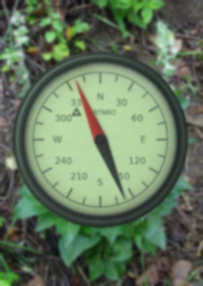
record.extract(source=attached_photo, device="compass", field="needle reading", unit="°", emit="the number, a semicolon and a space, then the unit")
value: 337.5; °
